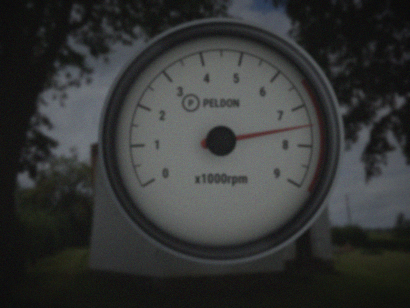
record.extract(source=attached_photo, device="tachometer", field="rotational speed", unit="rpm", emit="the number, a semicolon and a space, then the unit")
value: 7500; rpm
